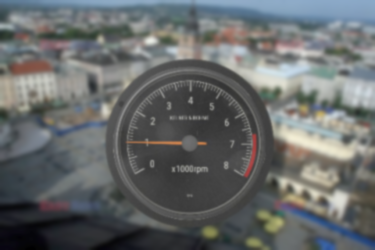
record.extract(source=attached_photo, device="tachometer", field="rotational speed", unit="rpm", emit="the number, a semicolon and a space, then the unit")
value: 1000; rpm
